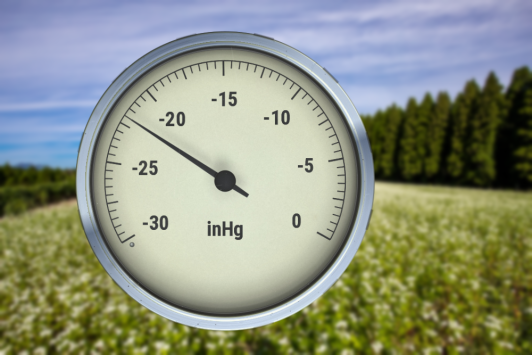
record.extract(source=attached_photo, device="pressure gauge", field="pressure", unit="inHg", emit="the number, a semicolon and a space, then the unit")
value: -22; inHg
